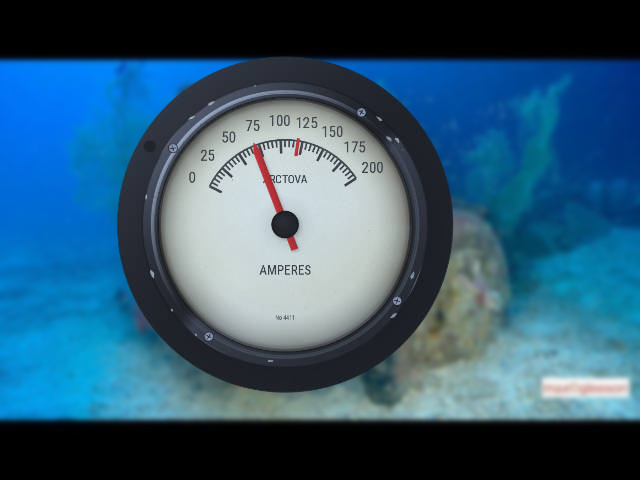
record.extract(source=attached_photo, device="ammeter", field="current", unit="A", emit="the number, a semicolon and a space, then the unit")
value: 70; A
